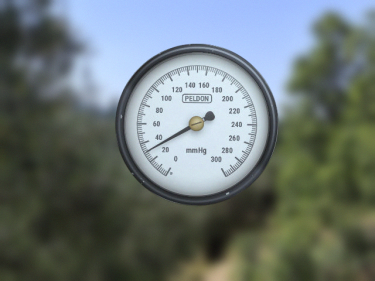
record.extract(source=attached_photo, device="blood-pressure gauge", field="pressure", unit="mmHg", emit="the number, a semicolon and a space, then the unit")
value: 30; mmHg
